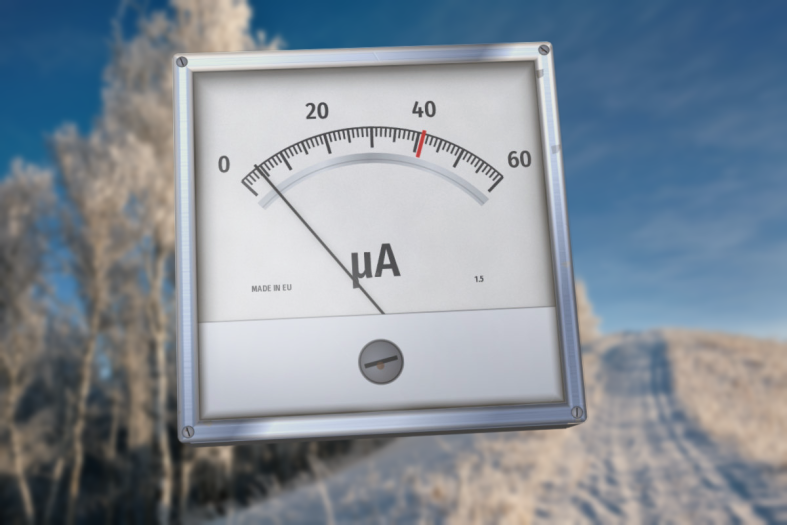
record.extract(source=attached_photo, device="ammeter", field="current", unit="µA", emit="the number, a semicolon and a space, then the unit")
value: 4; µA
